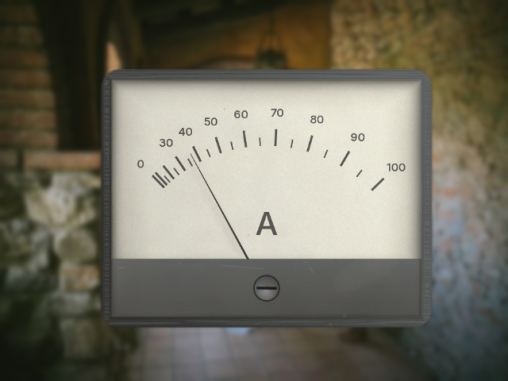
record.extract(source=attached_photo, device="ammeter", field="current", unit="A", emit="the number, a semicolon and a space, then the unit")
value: 37.5; A
